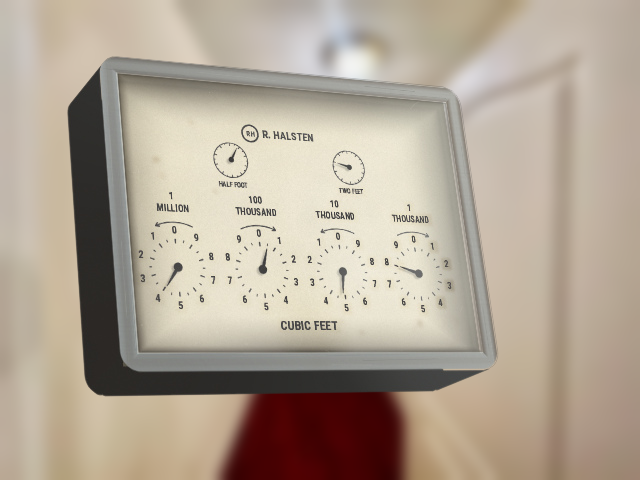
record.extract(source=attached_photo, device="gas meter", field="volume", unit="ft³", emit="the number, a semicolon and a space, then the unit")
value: 404800; ft³
